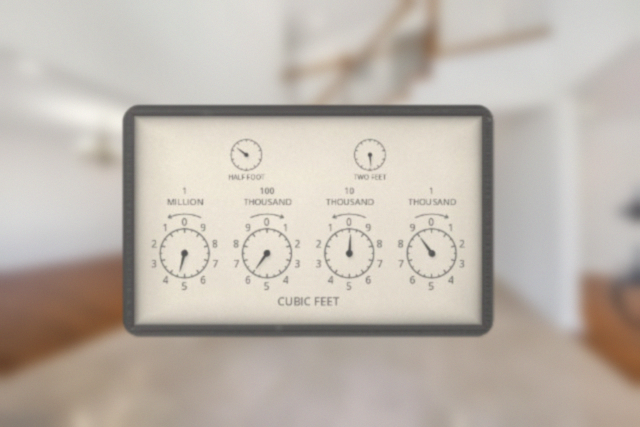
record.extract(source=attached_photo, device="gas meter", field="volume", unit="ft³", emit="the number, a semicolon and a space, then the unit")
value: 459900; ft³
